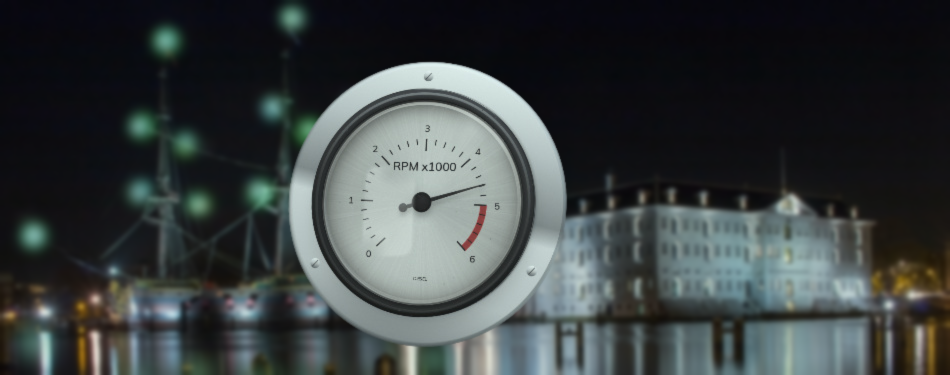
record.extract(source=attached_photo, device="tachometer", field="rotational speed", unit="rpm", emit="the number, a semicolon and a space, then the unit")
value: 4600; rpm
